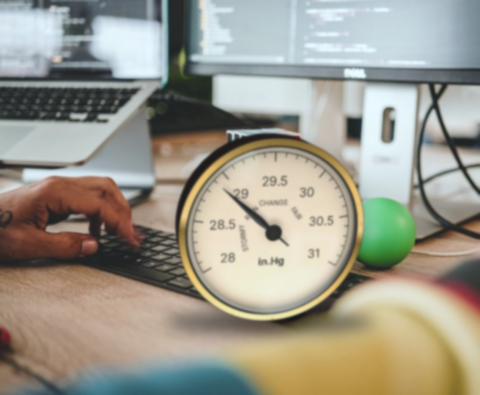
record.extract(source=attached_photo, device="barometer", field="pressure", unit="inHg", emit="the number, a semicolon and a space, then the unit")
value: 28.9; inHg
